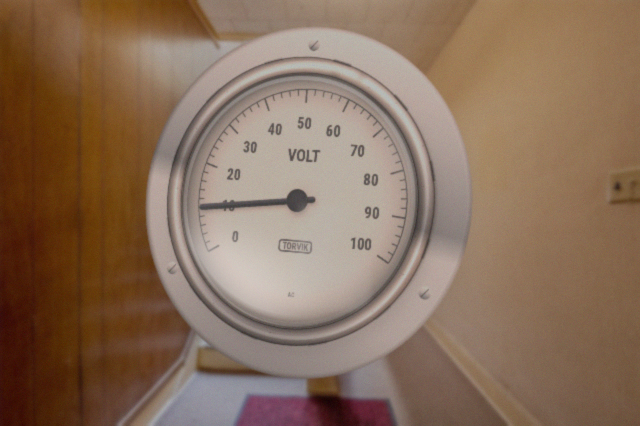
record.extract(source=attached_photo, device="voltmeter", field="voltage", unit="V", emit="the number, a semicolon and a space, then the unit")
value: 10; V
